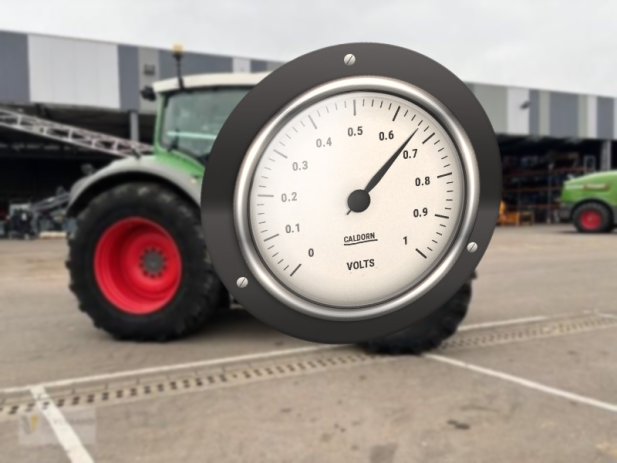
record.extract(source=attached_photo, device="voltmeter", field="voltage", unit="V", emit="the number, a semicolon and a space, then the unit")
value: 0.66; V
